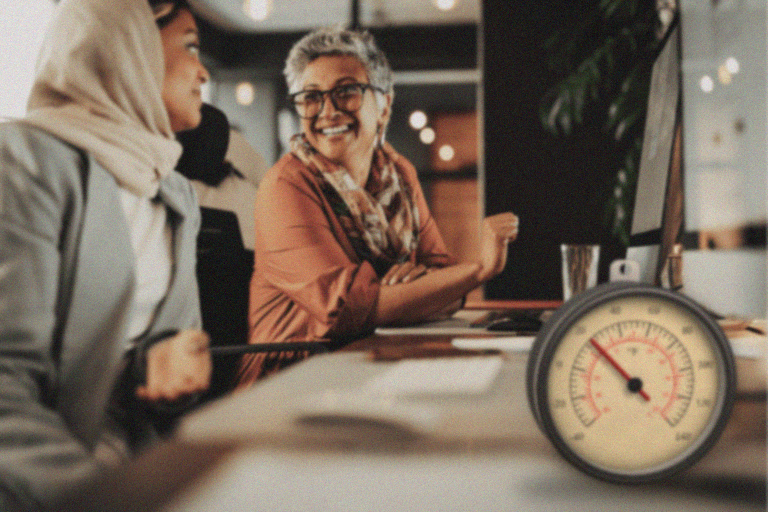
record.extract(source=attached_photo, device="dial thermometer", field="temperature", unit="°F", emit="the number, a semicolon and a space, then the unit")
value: 20; °F
